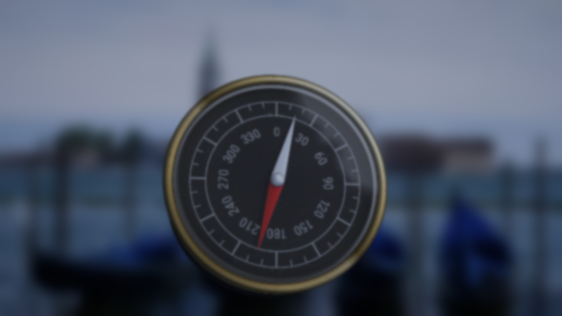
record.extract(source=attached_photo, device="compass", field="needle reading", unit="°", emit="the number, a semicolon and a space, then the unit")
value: 195; °
